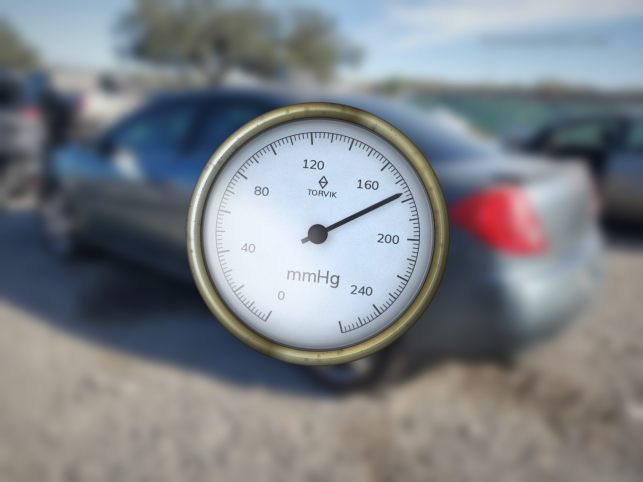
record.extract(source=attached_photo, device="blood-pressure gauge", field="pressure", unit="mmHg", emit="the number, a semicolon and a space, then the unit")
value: 176; mmHg
